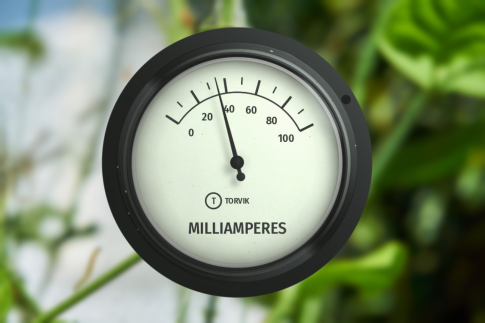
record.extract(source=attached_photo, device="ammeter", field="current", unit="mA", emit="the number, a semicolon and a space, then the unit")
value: 35; mA
